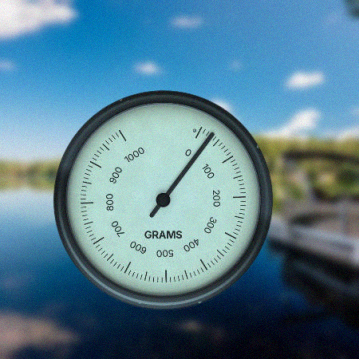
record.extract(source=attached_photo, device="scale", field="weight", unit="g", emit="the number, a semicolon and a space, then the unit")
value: 30; g
